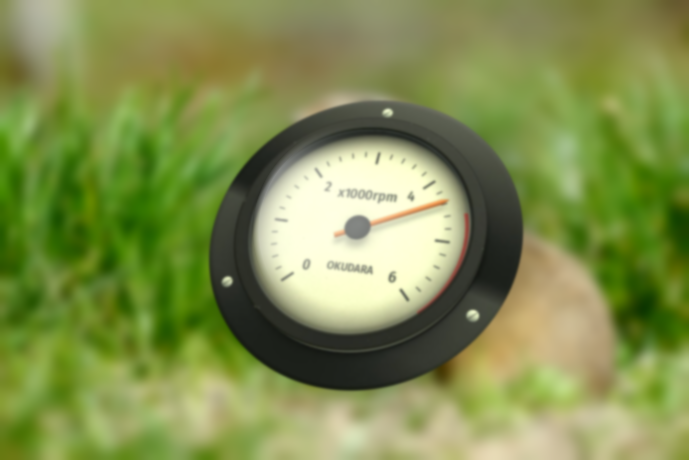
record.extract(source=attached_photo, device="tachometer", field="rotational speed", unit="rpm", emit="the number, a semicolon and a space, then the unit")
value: 4400; rpm
